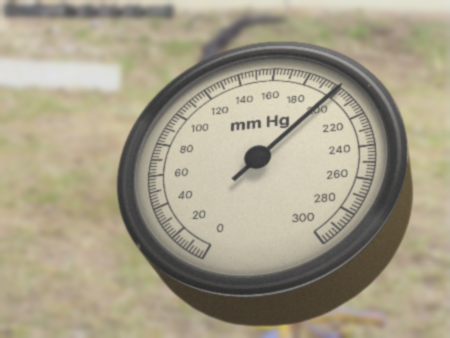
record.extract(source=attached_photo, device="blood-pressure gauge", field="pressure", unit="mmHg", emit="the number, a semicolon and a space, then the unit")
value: 200; mmHg
